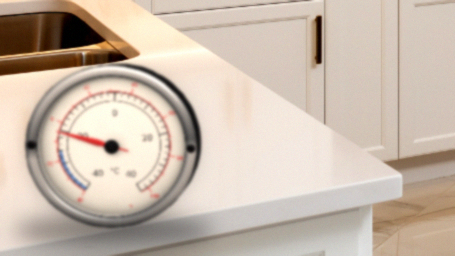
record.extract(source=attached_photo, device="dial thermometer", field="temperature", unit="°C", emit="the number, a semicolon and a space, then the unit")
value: -20; °C
